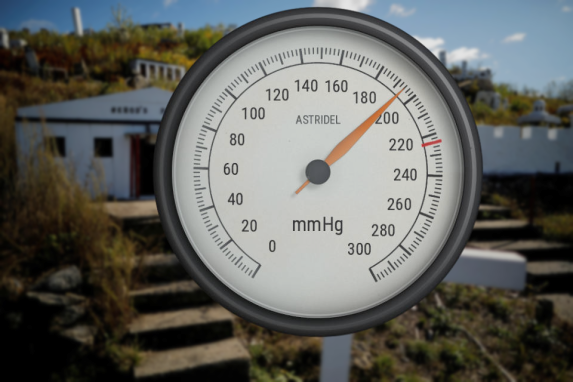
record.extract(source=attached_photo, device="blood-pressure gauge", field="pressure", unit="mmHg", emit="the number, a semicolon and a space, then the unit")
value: 194; mmHg
